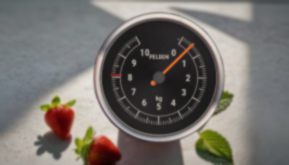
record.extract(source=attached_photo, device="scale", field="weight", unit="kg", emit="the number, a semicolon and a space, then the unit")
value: 0.5; kg
